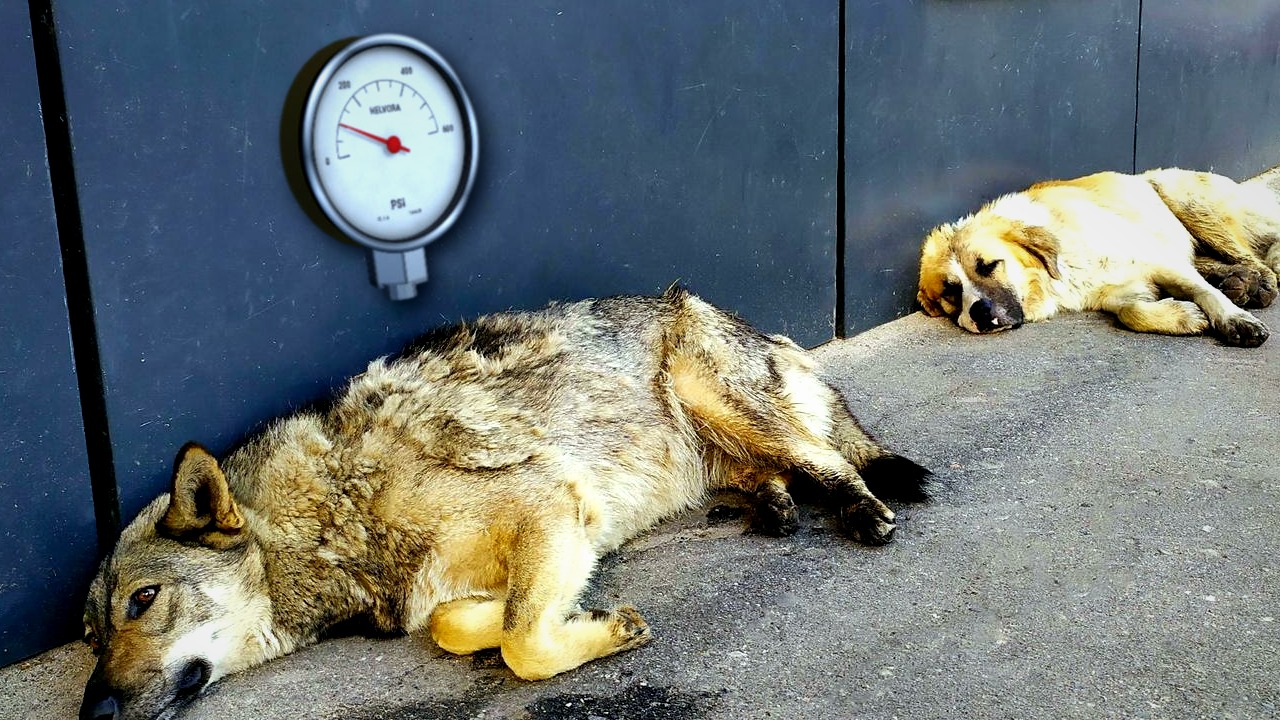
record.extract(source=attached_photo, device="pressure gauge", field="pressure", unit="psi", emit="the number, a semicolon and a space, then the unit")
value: 100; psi
